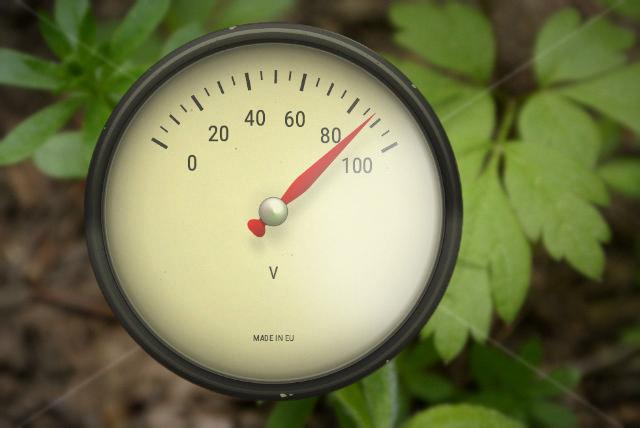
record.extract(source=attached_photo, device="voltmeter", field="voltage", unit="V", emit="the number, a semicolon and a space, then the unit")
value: 87.5; V
